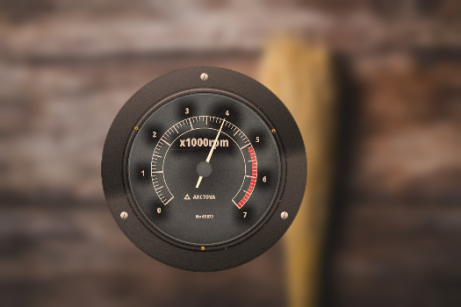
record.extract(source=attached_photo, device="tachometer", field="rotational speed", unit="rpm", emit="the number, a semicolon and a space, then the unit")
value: 4000; rpm
